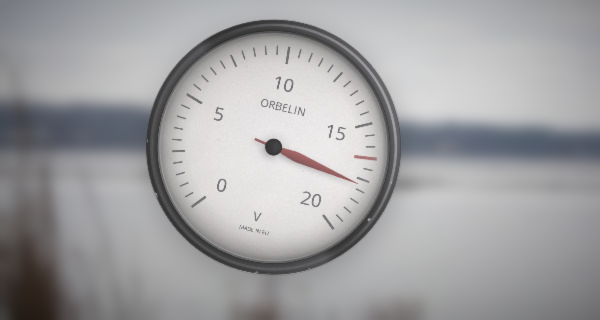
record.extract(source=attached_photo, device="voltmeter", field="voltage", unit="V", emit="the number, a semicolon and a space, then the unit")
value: 17.75; V
